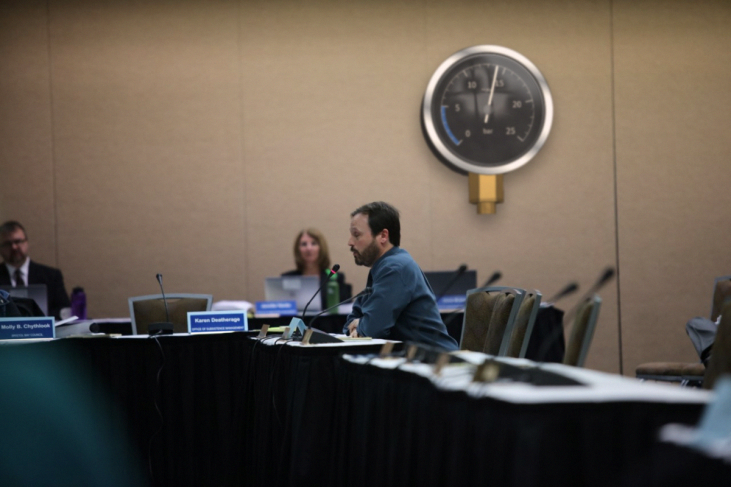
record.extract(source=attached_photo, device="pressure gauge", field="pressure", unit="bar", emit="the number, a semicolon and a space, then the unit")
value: 14; bar
